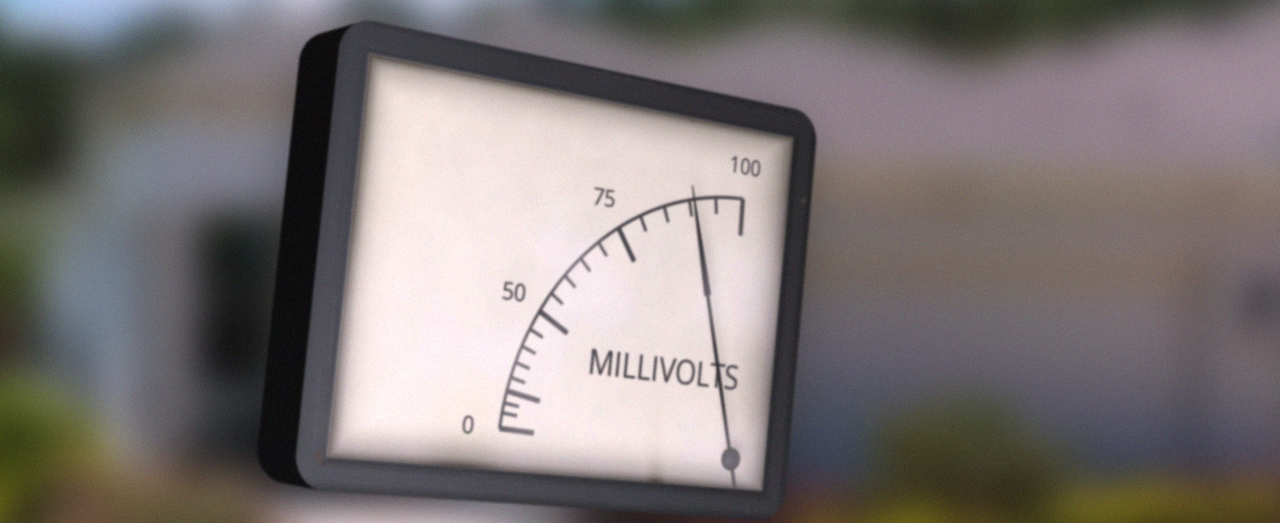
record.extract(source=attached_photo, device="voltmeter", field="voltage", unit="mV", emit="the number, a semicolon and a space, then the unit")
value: 90; mV
